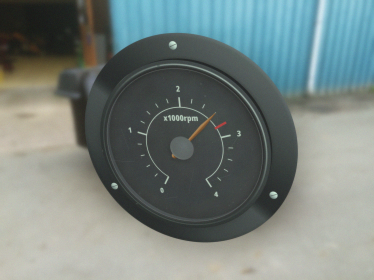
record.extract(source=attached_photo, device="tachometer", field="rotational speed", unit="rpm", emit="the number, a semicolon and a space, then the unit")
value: 2600; rpm
